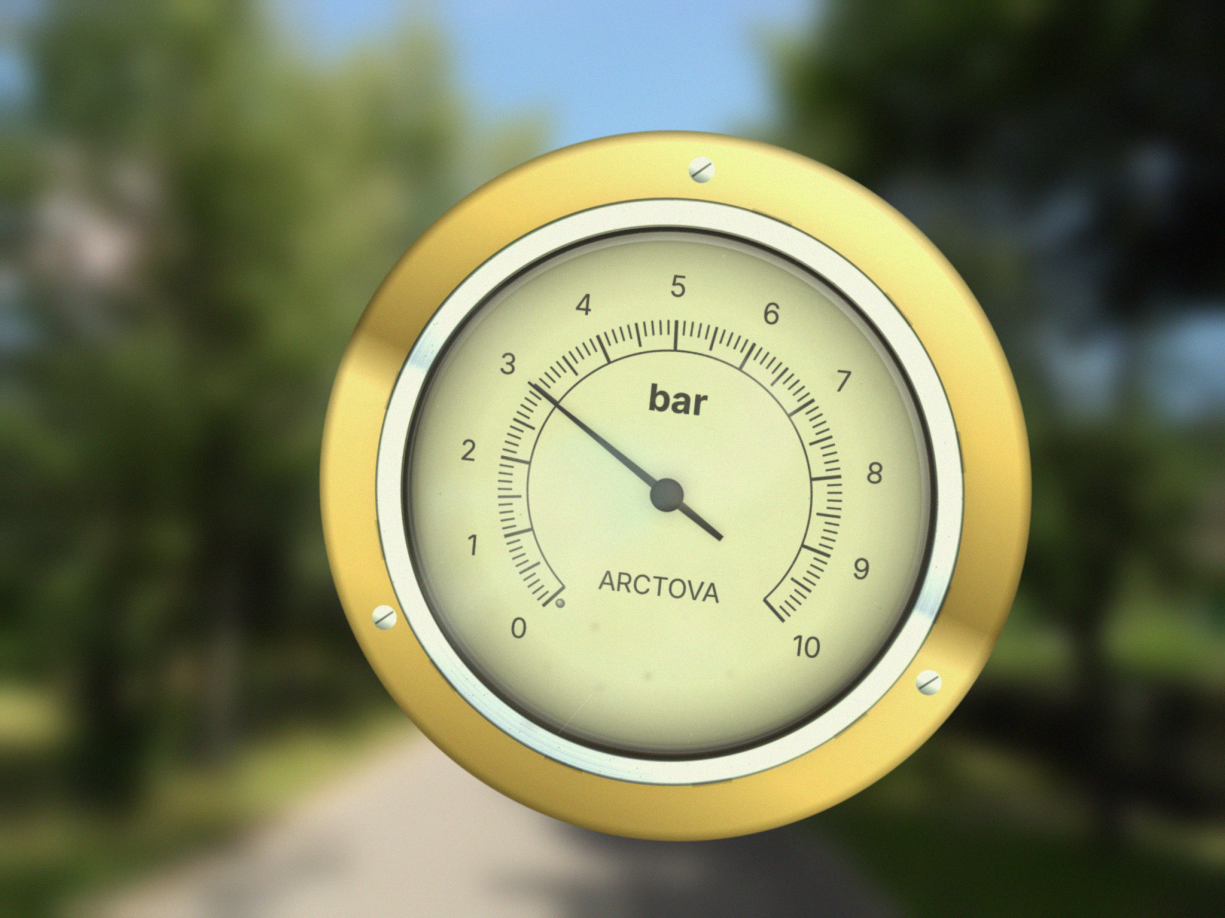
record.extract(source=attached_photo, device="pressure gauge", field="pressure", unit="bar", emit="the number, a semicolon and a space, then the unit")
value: 3; bar
